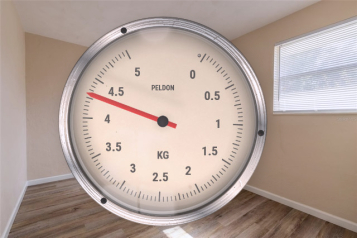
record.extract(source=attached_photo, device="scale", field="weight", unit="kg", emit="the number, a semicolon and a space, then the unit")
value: 4.3; kg
